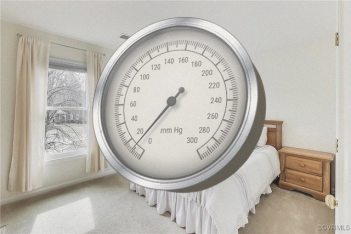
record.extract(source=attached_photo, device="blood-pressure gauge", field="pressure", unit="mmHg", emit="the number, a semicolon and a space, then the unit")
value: 10; mmHg
